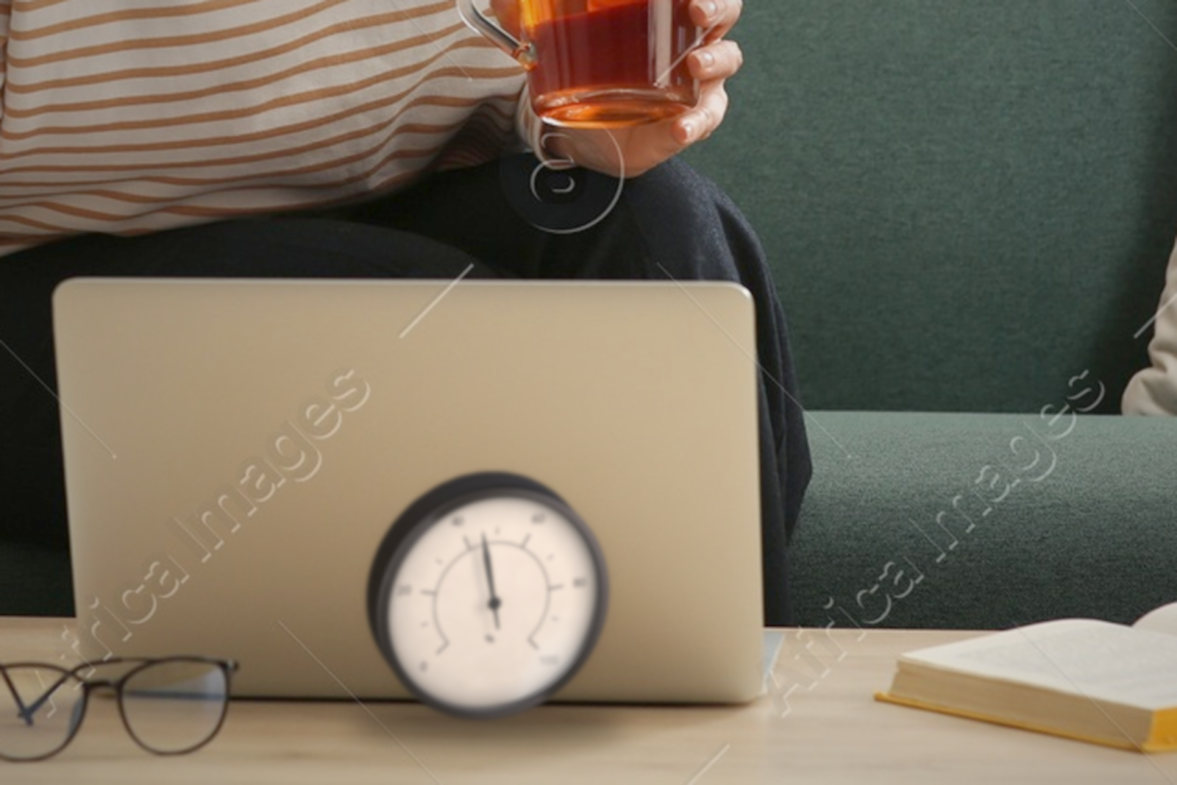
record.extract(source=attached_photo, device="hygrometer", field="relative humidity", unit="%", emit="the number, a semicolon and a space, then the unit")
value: 45; %
